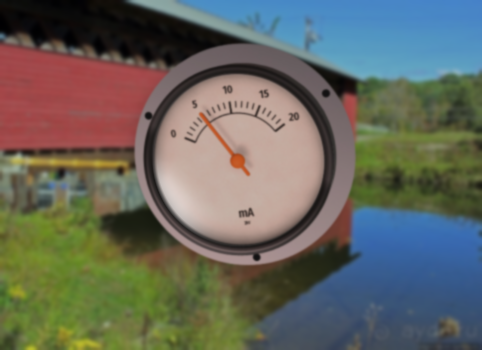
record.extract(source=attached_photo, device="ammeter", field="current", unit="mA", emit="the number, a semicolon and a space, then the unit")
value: 5; mA
